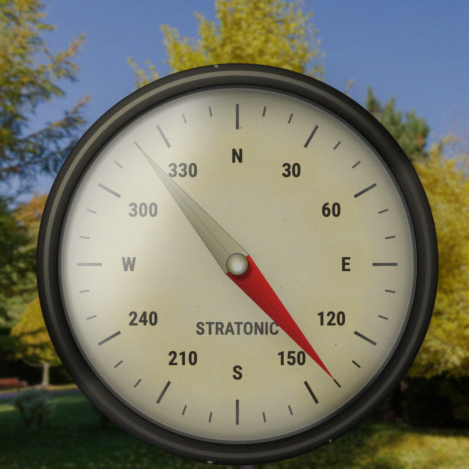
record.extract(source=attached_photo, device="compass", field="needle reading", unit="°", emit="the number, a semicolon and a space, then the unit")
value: 140; °
